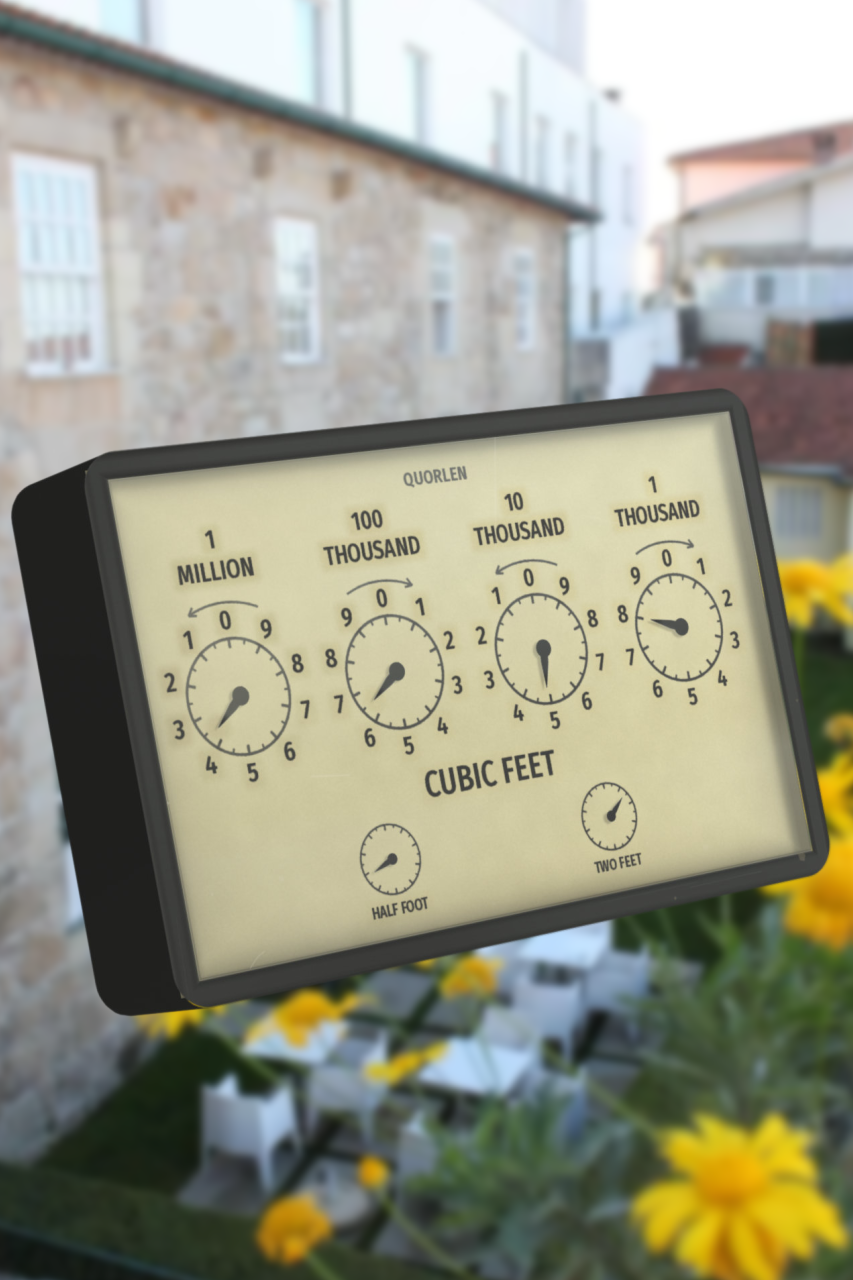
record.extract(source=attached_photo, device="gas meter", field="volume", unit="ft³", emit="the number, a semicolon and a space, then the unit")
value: 364800; ft³
